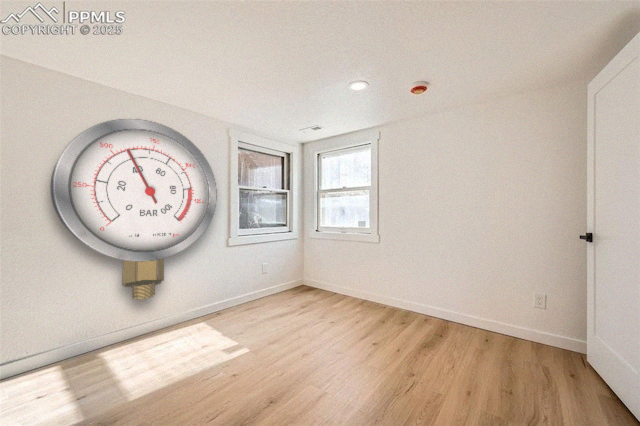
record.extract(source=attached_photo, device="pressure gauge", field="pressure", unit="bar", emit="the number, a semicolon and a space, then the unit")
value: 40; bar
